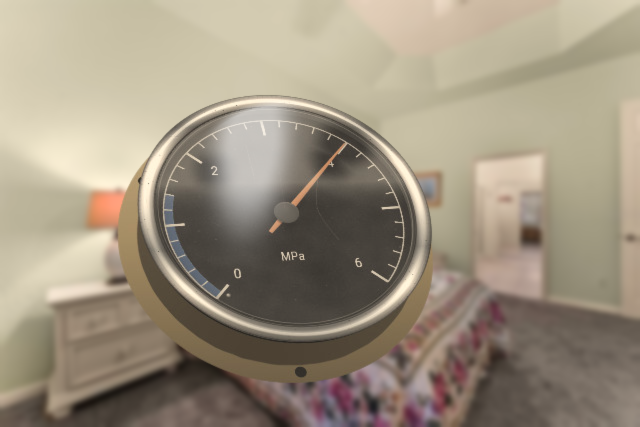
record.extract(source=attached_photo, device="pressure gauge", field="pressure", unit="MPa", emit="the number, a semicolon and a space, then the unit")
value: 4; MPa
